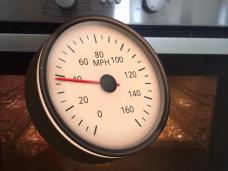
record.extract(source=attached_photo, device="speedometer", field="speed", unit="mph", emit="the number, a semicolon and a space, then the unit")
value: 37.5; mph
